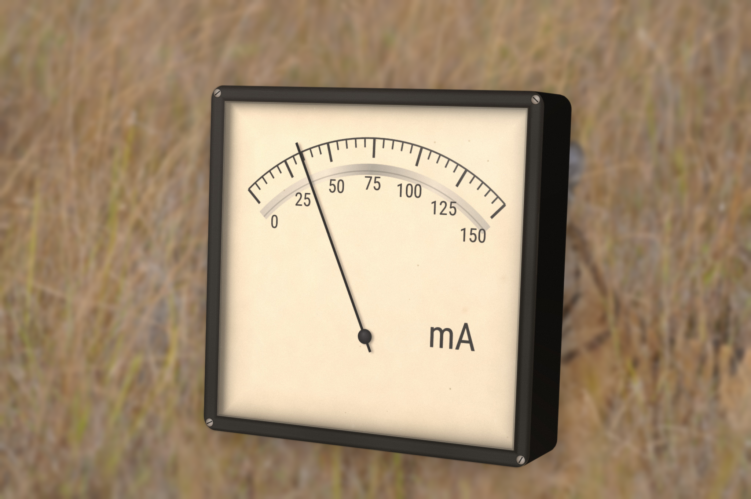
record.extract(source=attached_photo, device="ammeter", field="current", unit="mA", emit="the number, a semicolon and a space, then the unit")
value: 35; mA
